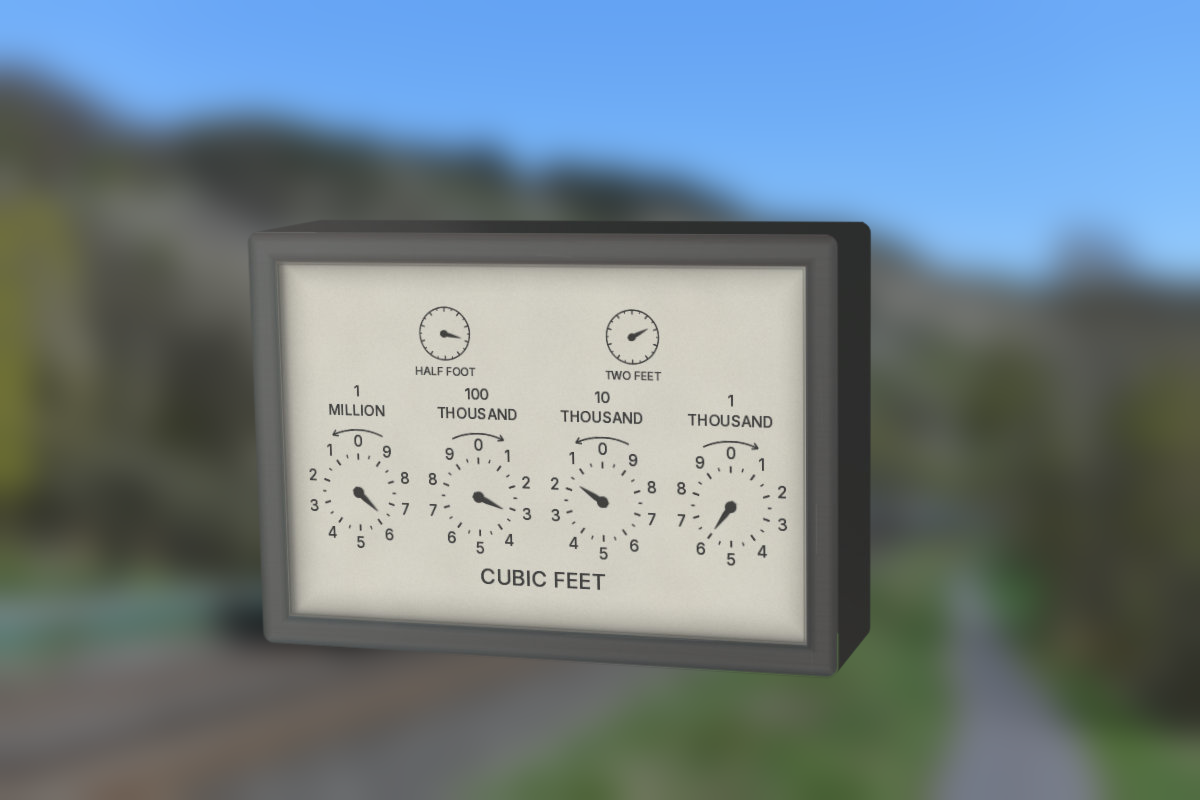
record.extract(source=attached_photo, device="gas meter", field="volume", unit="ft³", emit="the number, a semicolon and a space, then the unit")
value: 631600; ft³
